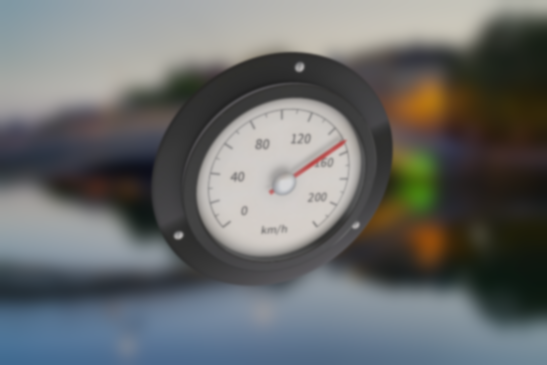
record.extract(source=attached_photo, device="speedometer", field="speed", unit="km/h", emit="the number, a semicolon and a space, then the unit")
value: 150; km/h
